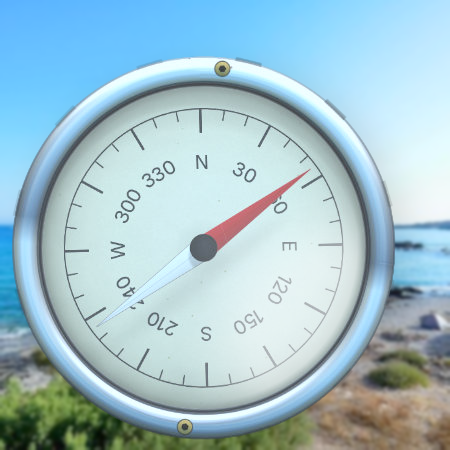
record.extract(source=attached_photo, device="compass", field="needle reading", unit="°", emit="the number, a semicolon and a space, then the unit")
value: 55; °
